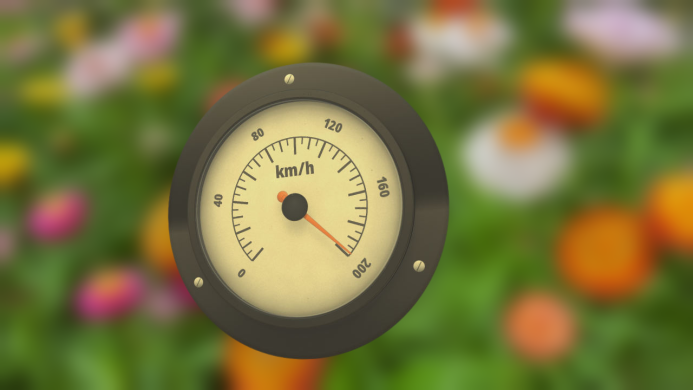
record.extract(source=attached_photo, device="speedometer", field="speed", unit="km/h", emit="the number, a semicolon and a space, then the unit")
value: 197.5; km/h
